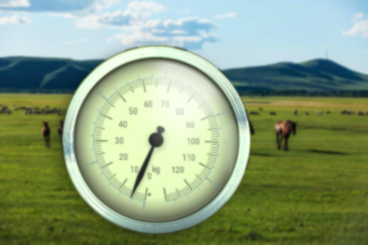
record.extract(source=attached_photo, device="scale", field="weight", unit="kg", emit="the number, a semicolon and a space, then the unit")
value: 5; kg
